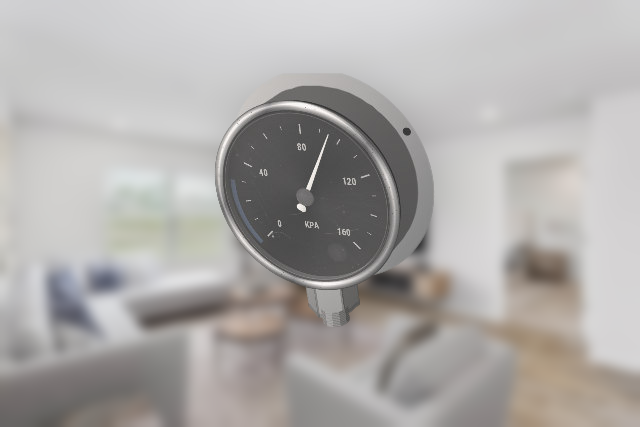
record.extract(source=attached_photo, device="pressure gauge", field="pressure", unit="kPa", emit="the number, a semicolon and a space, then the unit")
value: 95; kPa
